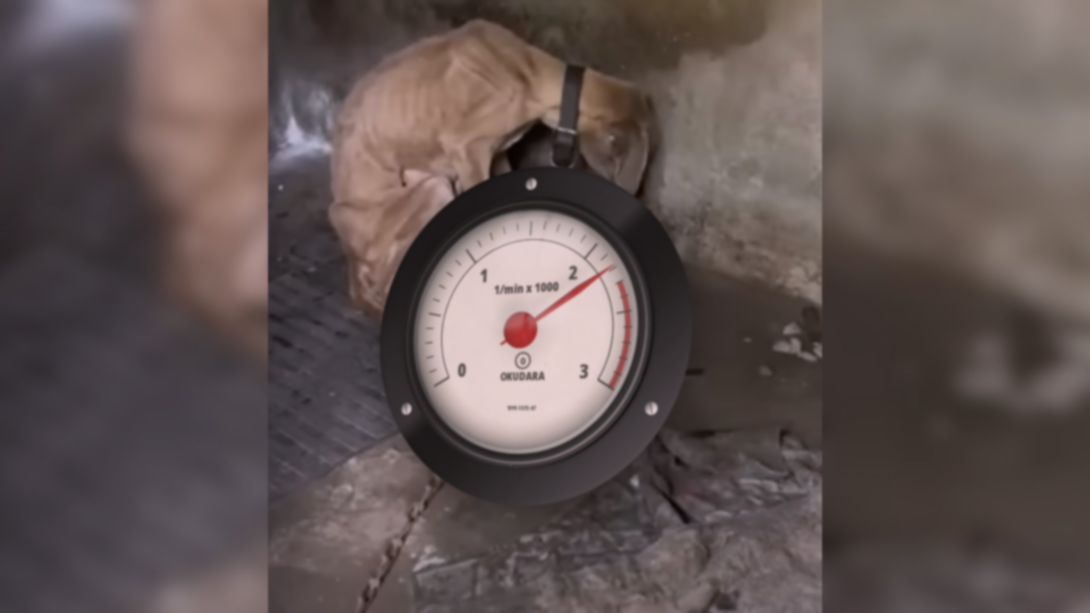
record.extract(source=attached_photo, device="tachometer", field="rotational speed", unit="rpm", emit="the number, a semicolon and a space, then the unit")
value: 2200; rpm
